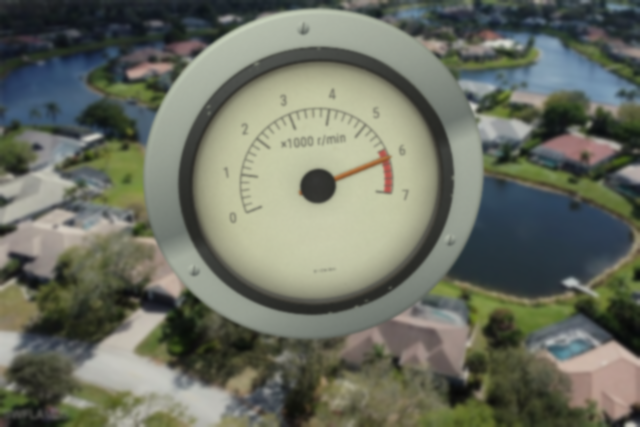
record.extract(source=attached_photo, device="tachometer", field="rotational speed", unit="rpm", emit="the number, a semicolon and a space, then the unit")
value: 6000; rpm
